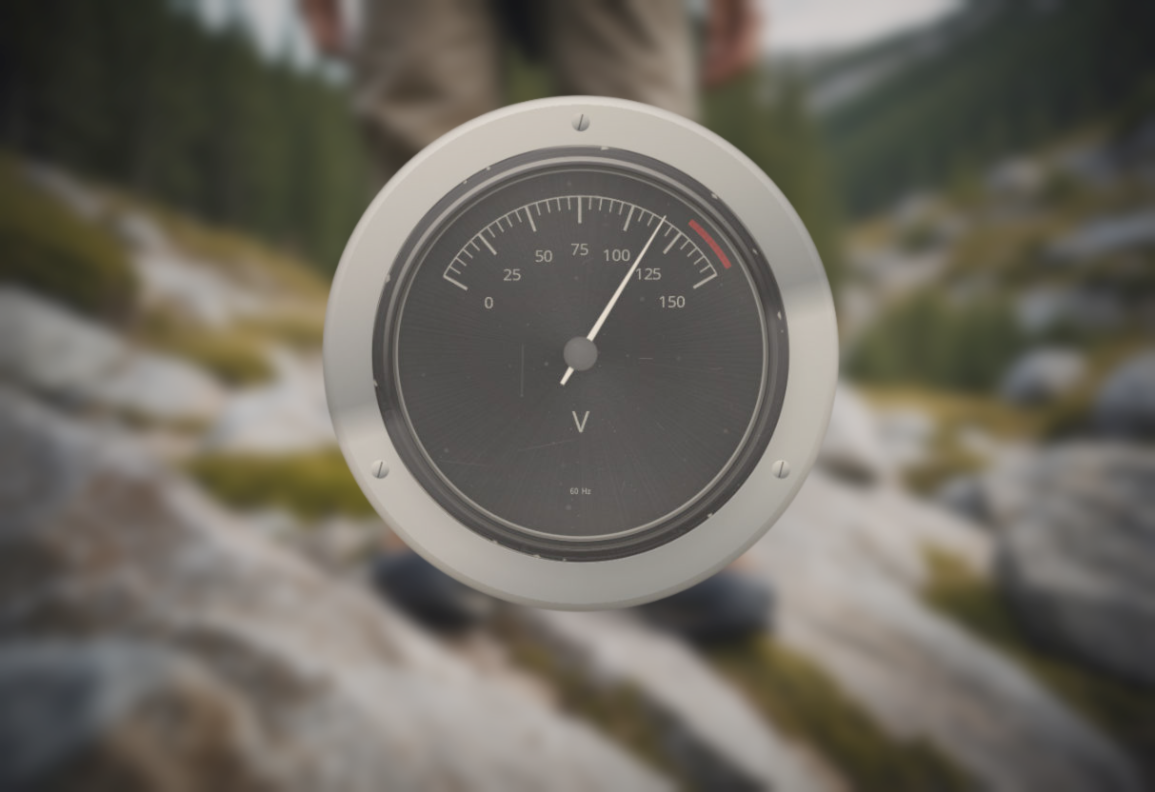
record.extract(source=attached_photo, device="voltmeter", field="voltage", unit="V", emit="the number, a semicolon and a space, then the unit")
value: 115; V
